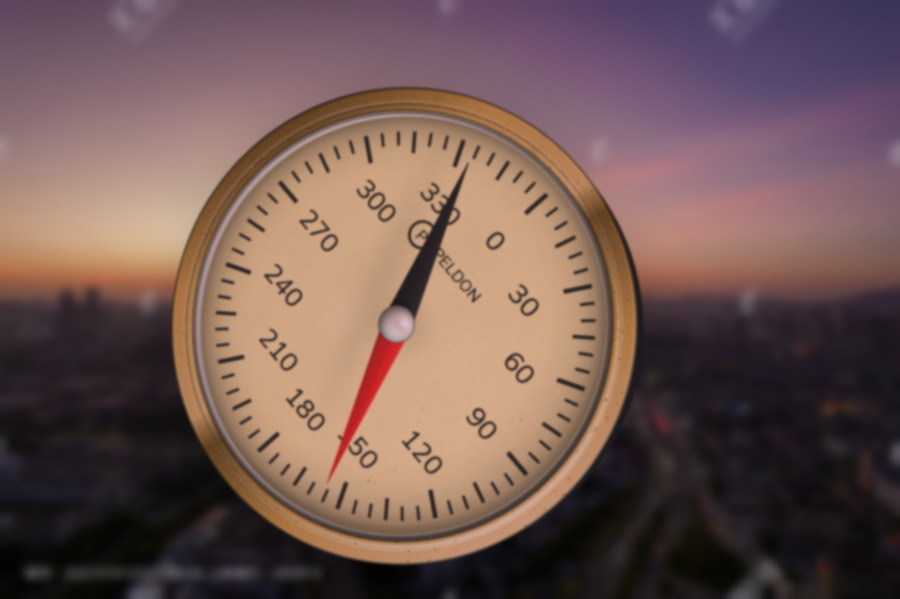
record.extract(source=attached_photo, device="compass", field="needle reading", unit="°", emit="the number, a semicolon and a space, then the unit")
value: 155; °
